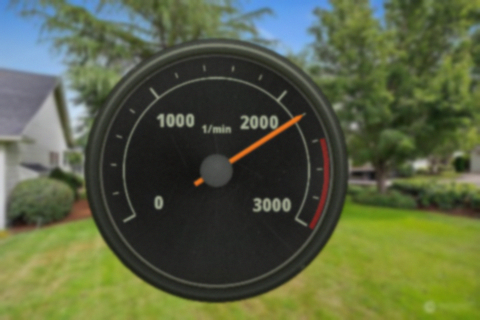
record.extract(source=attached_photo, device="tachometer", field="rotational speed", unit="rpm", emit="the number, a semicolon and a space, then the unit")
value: 2200; rpm
